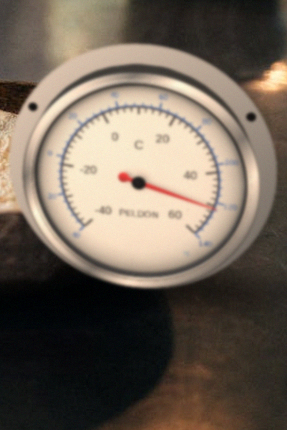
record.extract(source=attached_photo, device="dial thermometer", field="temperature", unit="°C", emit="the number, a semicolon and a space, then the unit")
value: 50; °C
